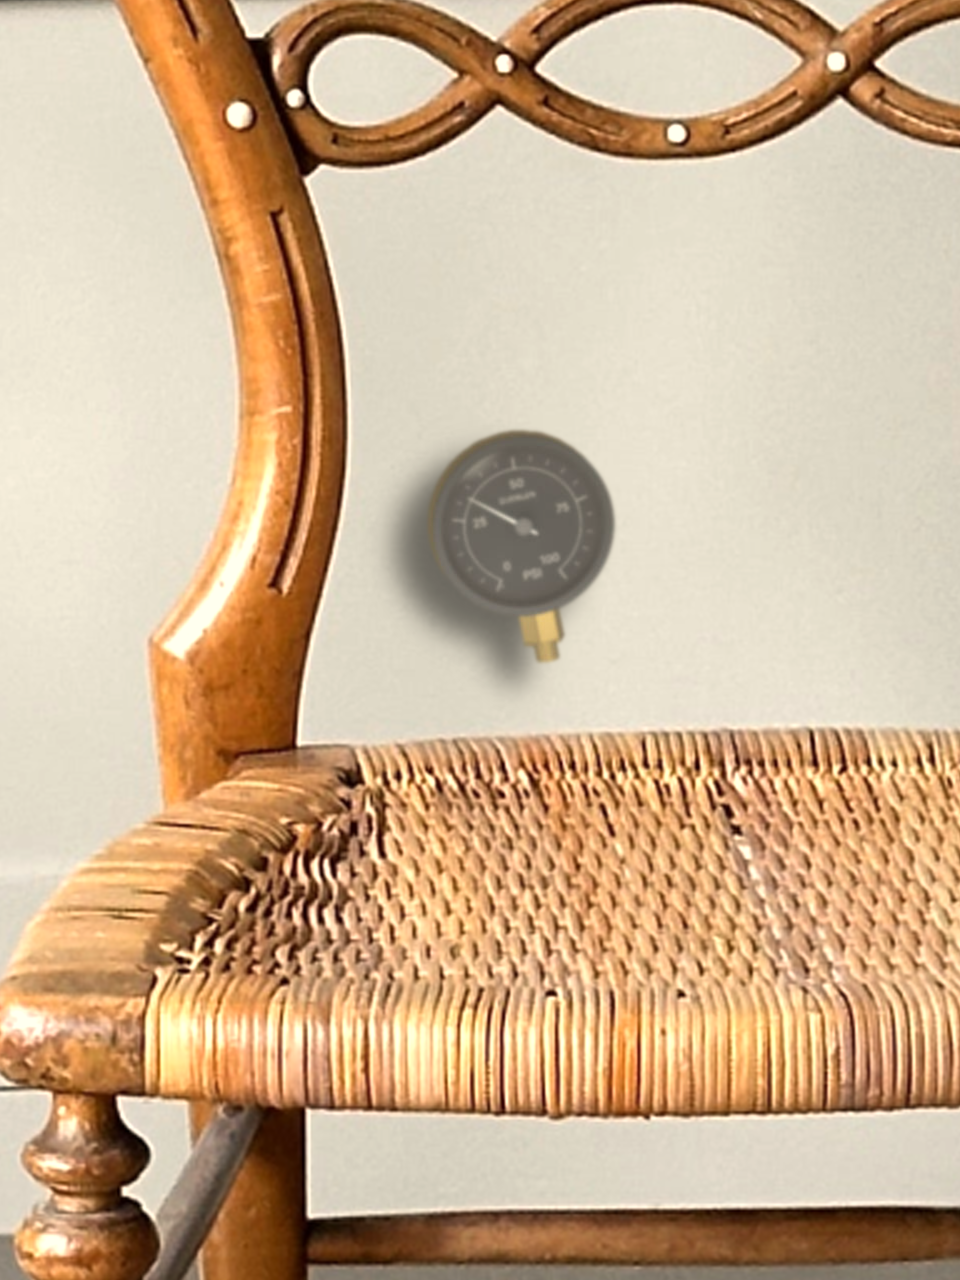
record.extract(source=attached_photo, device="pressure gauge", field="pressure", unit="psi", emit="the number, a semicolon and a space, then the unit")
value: 32.5; psi
